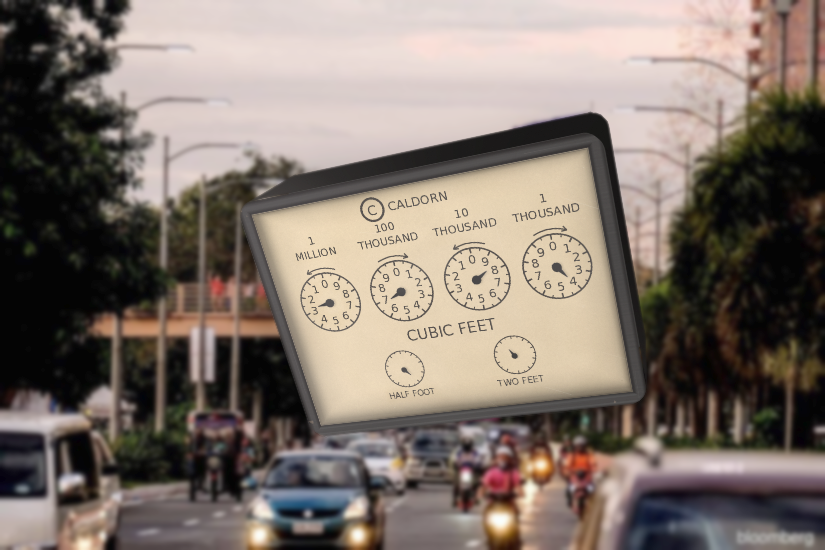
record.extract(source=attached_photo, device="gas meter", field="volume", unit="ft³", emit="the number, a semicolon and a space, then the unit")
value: 268400; ft³
